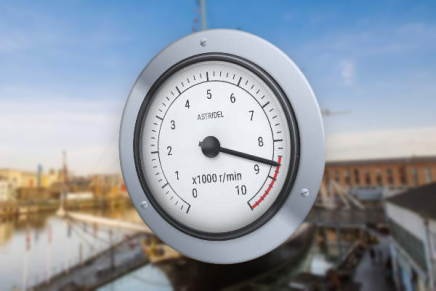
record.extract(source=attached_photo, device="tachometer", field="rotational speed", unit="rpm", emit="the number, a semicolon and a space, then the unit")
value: 8600; rpm
